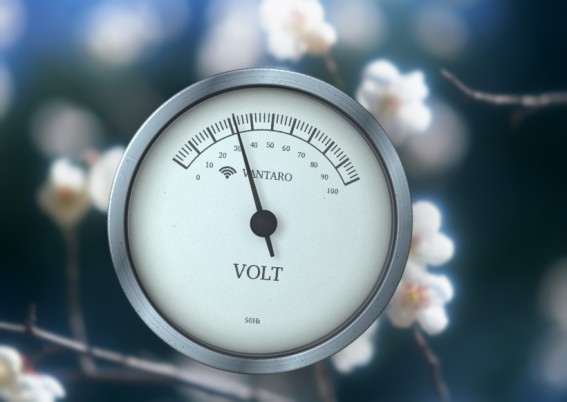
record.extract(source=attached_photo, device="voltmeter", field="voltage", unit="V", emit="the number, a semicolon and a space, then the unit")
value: 32; V
